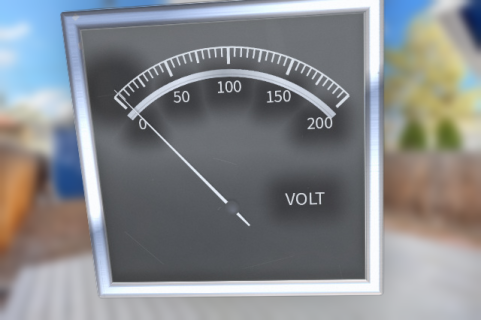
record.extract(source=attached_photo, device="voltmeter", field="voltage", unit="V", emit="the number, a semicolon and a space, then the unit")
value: 5; V
